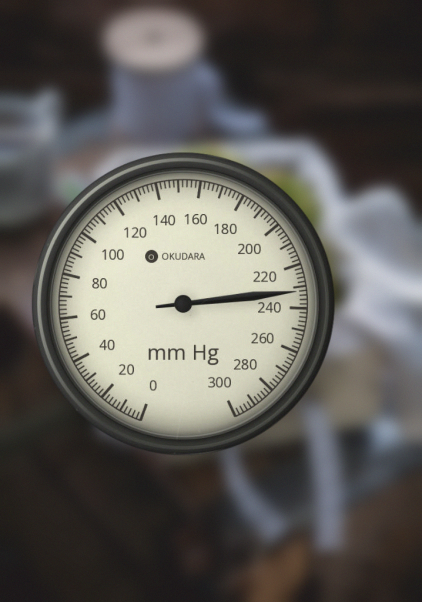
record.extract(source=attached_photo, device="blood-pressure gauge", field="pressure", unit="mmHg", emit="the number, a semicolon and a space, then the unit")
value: 232; mmHg
